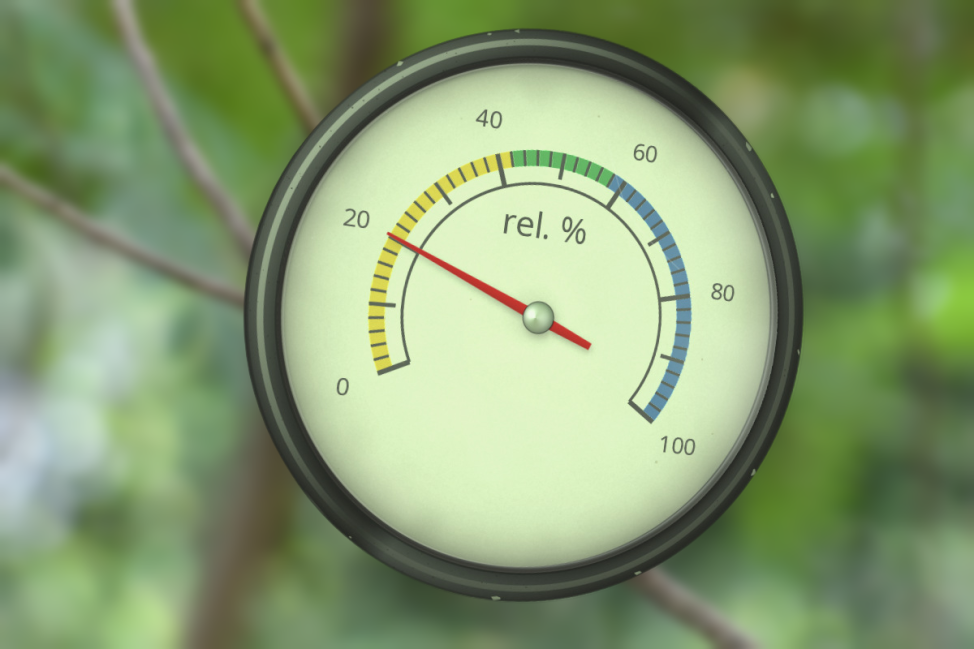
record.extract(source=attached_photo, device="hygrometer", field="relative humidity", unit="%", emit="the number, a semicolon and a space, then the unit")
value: 20; %
